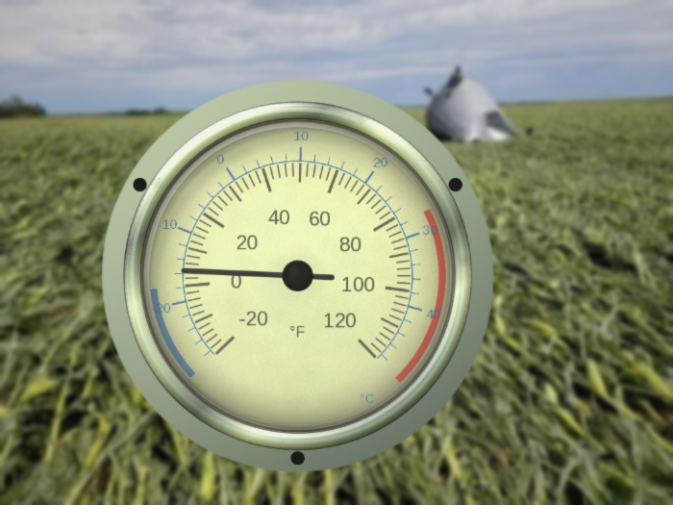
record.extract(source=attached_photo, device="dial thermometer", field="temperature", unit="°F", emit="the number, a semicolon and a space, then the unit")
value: 4; °F
